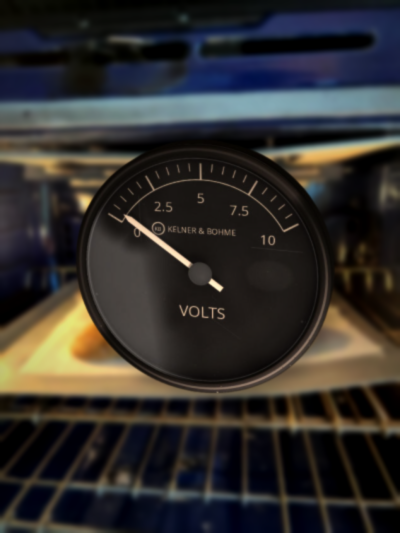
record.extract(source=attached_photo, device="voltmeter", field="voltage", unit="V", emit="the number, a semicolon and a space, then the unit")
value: 0.5; V
